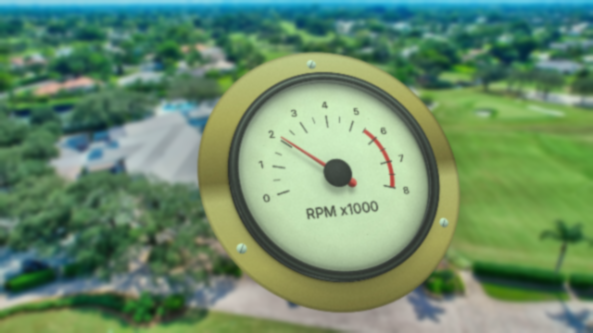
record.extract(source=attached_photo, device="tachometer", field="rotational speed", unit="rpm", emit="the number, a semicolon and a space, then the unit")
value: 2000; rpm
